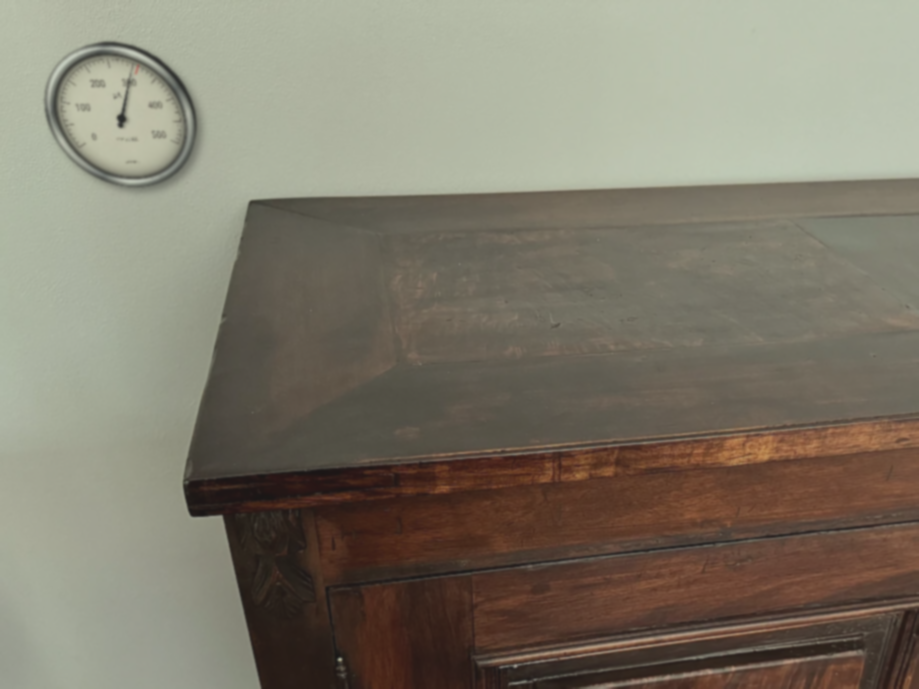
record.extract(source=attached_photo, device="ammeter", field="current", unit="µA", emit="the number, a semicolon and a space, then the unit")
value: 300; µA
